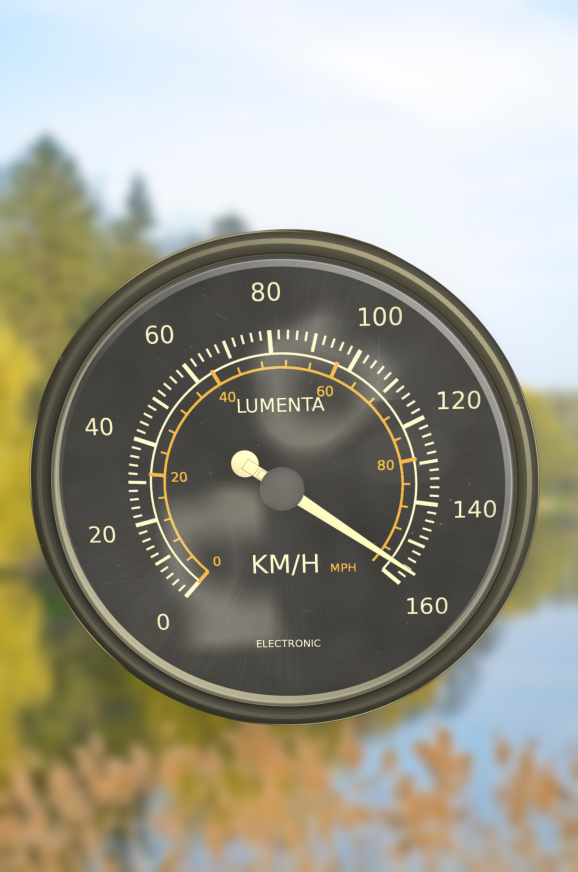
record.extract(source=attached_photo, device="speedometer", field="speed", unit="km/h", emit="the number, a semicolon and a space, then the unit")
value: 156; km/h
